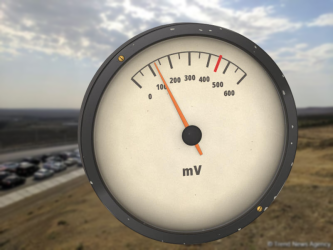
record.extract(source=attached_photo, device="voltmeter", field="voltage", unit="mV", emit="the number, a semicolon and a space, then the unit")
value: 125; mV
